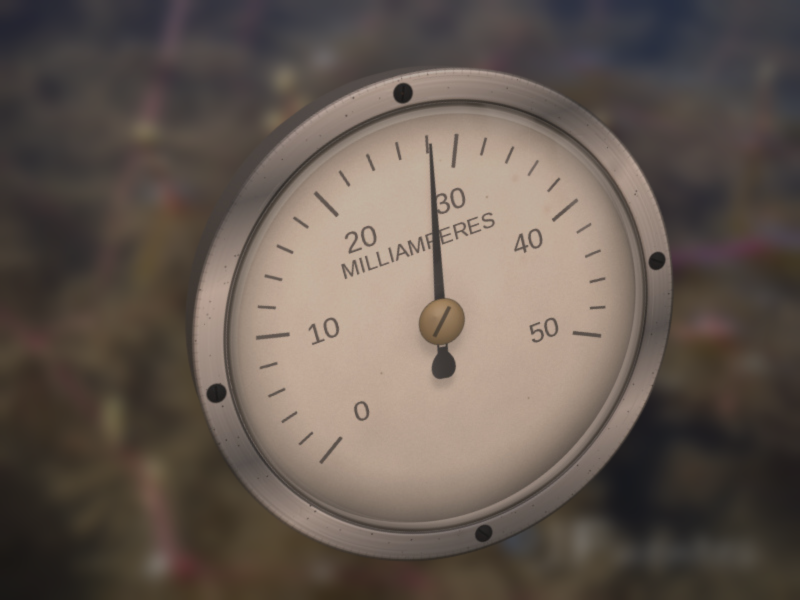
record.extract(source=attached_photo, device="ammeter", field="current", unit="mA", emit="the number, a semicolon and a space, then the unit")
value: 28; mA
